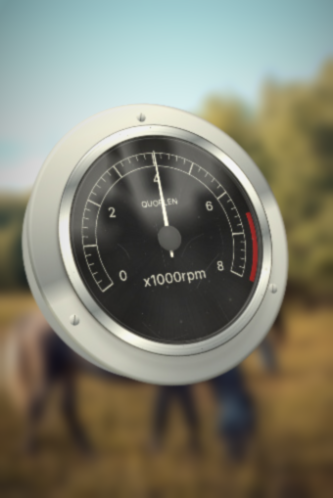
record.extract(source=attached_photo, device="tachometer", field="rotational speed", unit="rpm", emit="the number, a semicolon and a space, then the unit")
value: 4000; rpm
